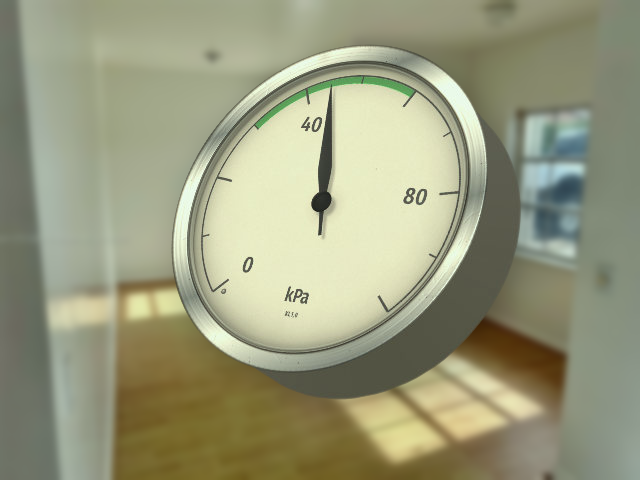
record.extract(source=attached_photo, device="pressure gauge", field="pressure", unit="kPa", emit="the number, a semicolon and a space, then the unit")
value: 45; kPa
